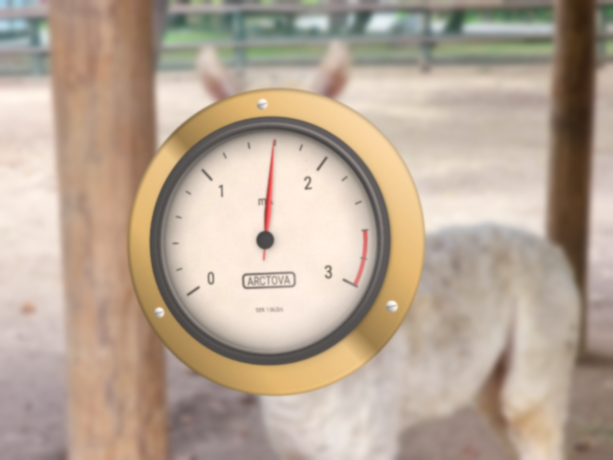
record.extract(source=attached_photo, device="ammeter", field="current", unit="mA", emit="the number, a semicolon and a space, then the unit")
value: 1.6; mA
